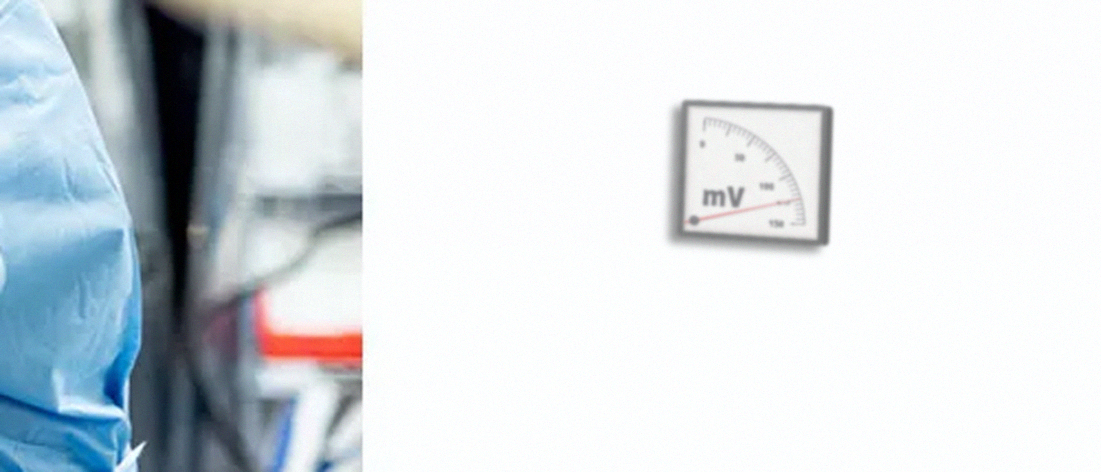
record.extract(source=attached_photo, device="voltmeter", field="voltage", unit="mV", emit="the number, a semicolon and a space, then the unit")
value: 125; mV
